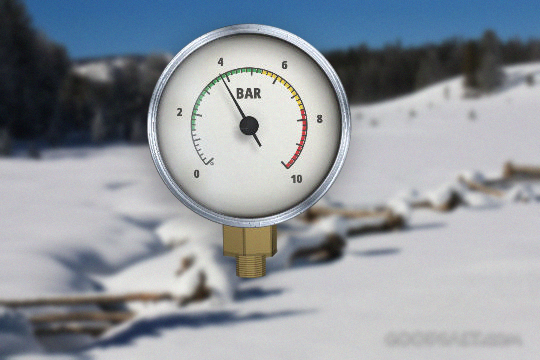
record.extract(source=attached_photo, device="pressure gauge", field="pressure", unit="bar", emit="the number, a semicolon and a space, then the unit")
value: 3.8; bar
